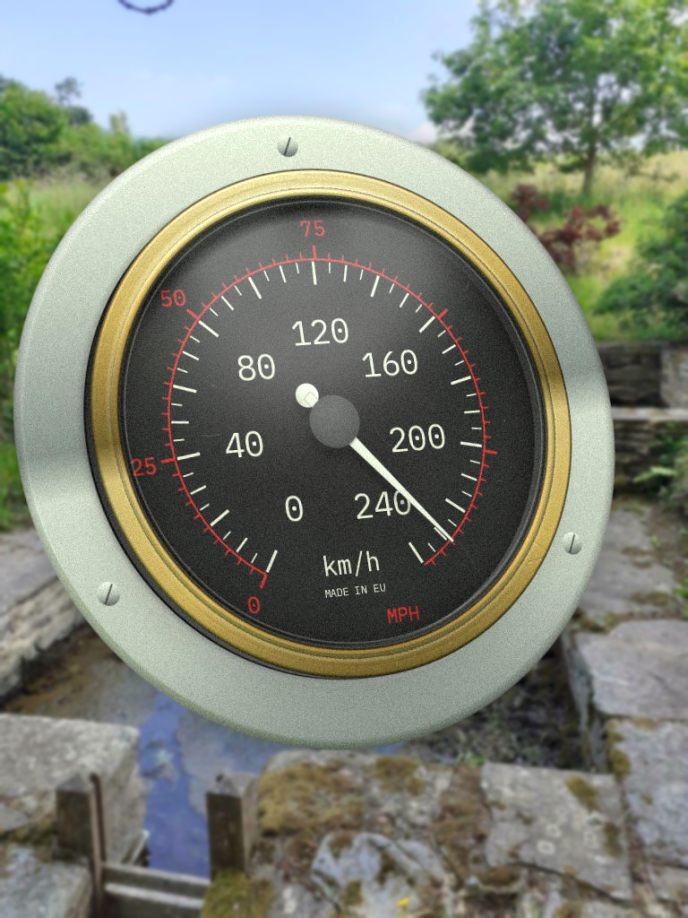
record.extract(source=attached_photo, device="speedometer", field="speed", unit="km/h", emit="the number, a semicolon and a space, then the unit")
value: 230; km/h
